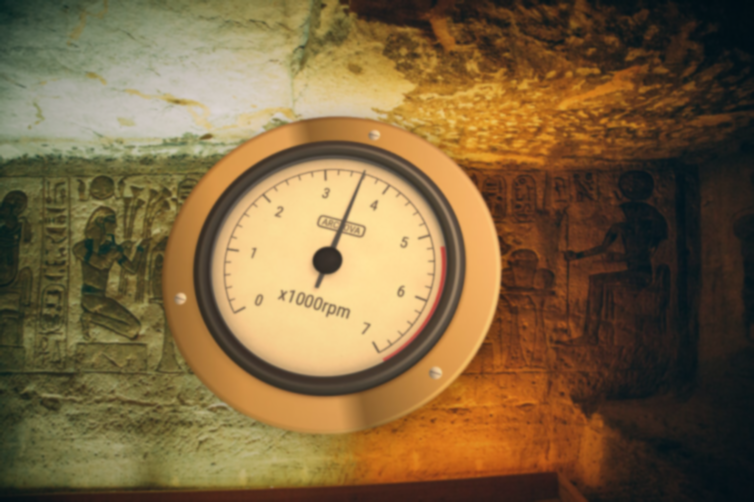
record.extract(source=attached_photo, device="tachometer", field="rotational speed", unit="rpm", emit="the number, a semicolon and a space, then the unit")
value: 3600; rpm
